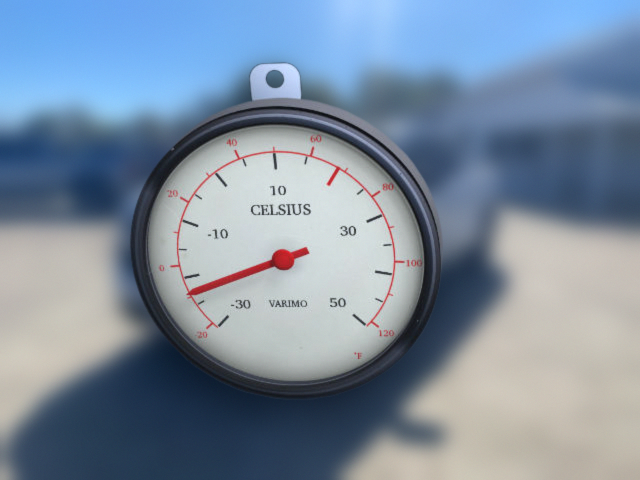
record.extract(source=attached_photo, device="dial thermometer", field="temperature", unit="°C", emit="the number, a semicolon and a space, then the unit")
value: -22.5; °C
